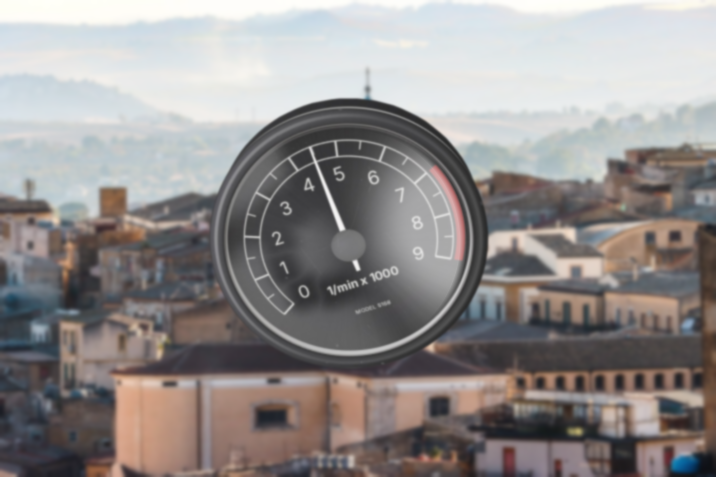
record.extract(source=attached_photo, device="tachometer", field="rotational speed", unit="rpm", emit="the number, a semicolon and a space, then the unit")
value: 4500; rpm
